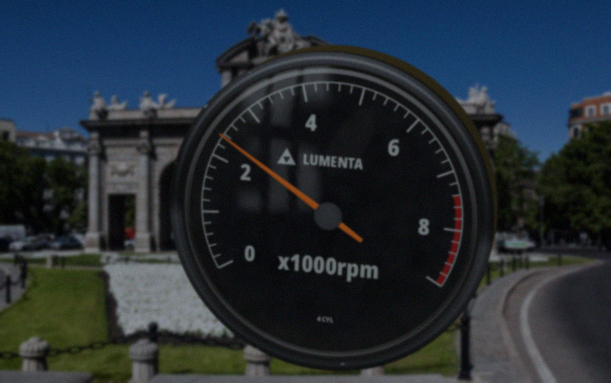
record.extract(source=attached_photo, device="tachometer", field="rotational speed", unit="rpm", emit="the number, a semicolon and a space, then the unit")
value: 2400; rpm
